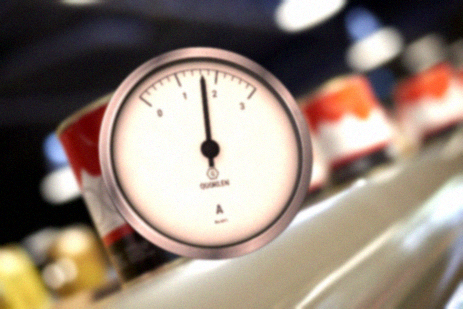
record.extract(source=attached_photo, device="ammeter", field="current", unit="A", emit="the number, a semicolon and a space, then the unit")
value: 1.6; A
